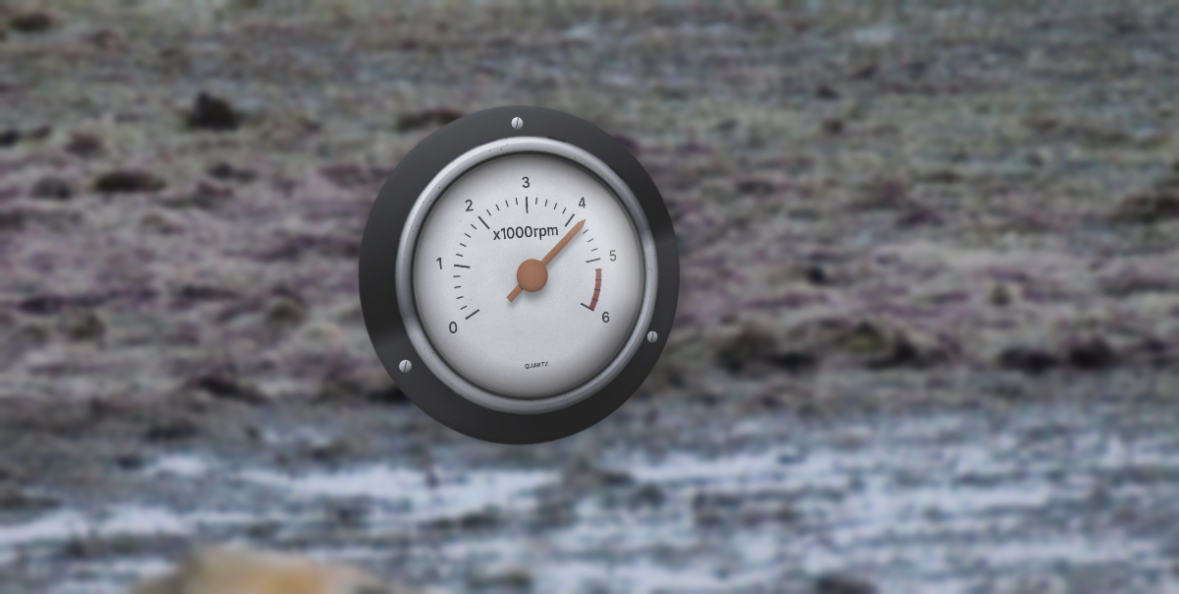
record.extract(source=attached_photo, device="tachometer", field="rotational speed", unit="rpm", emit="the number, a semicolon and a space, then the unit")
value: 4200; rpm
